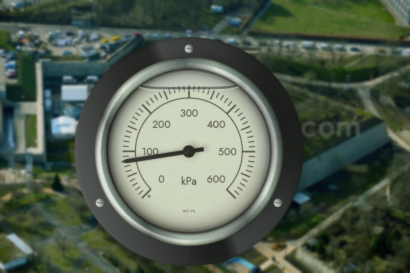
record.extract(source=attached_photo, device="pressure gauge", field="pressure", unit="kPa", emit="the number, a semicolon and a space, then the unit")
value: 80; kPa
